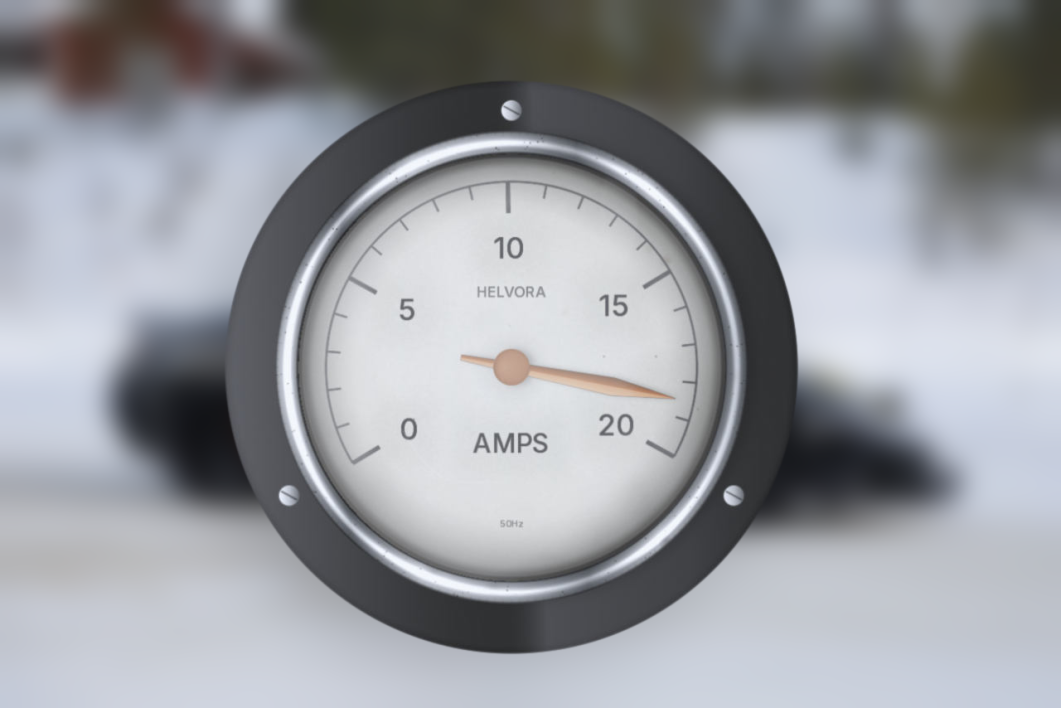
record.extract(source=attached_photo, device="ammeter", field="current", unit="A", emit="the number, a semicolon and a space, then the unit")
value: 18.5; A
